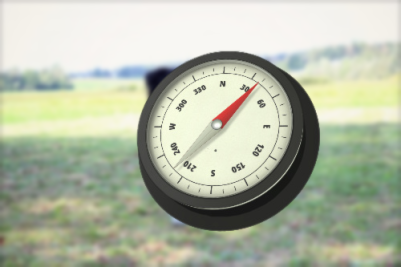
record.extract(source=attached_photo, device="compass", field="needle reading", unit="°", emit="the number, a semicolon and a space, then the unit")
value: 40; °
